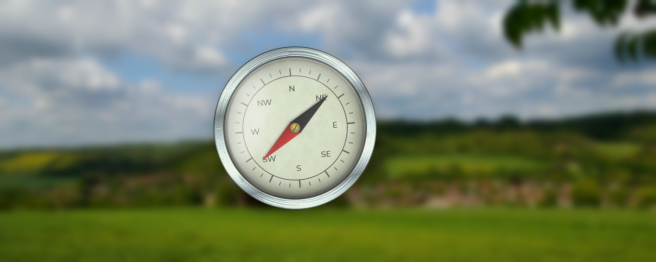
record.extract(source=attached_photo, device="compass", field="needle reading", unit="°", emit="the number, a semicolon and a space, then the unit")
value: 230; °
